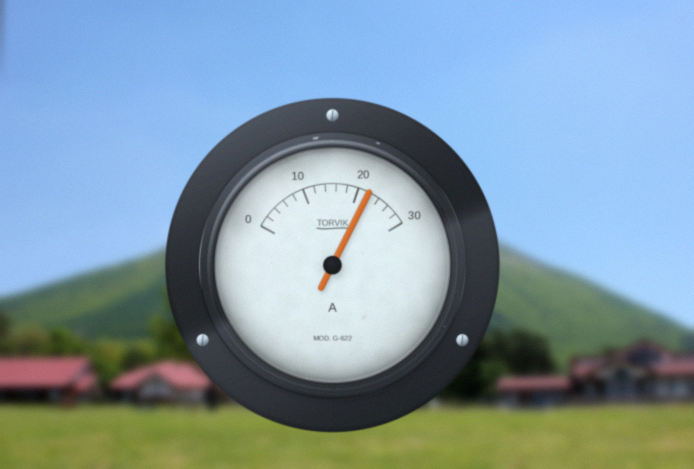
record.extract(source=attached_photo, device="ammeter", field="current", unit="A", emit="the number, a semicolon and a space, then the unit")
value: 22; A
